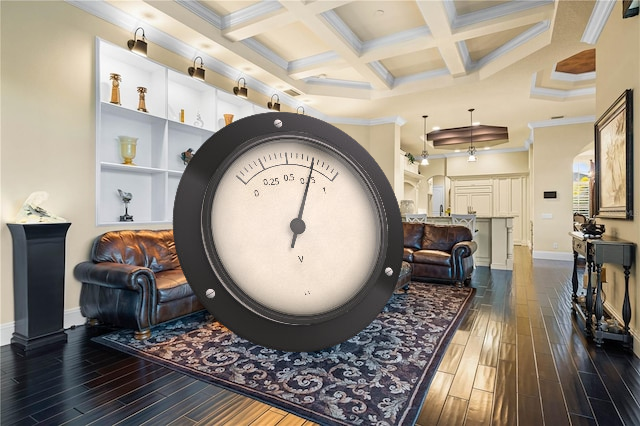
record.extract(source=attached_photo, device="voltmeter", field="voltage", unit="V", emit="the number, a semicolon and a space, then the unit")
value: 0.75; V
